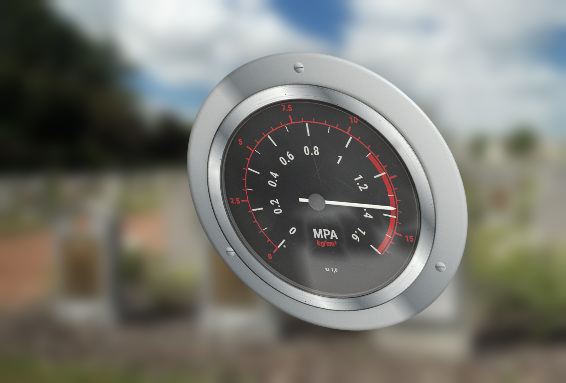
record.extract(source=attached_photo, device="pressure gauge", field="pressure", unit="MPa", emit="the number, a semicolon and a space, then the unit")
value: 1.35; MPa
